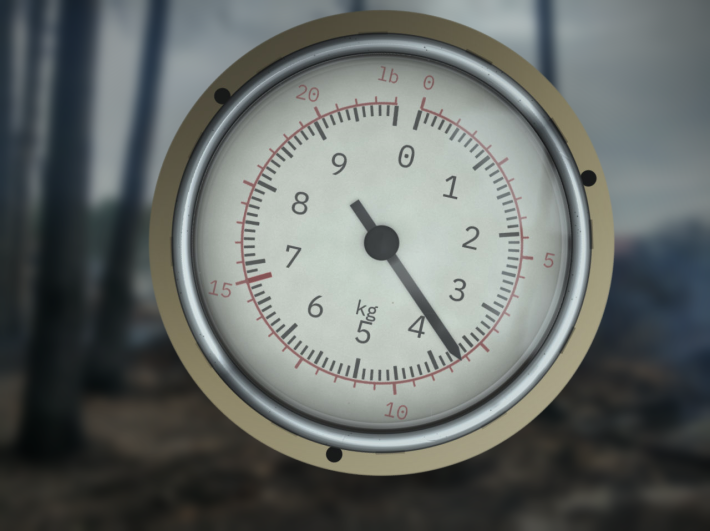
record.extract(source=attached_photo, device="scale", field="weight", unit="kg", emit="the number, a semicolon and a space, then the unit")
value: 3.7; kg
